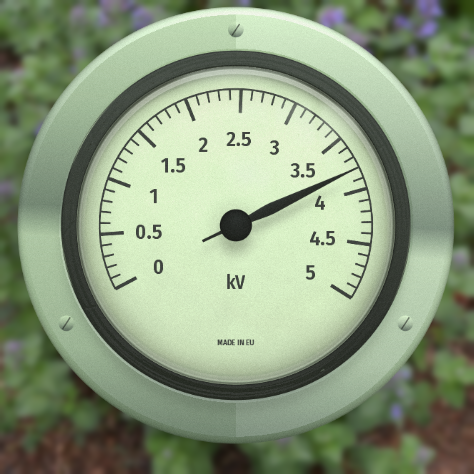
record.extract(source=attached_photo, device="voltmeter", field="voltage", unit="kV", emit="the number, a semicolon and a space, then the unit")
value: 3.8; kV
